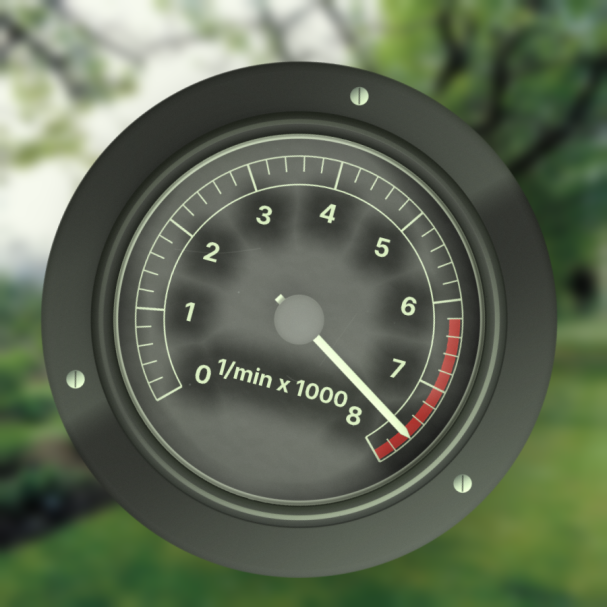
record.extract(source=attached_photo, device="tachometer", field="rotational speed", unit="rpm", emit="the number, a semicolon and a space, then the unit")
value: 7600; rpm
